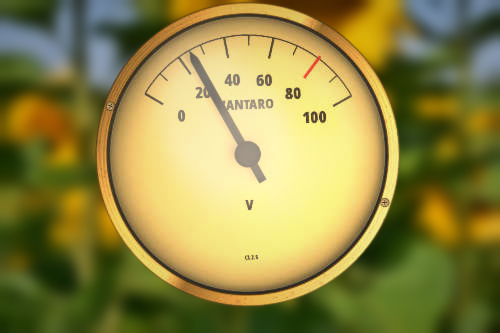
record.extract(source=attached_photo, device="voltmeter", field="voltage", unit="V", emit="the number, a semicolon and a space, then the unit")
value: 25; V
